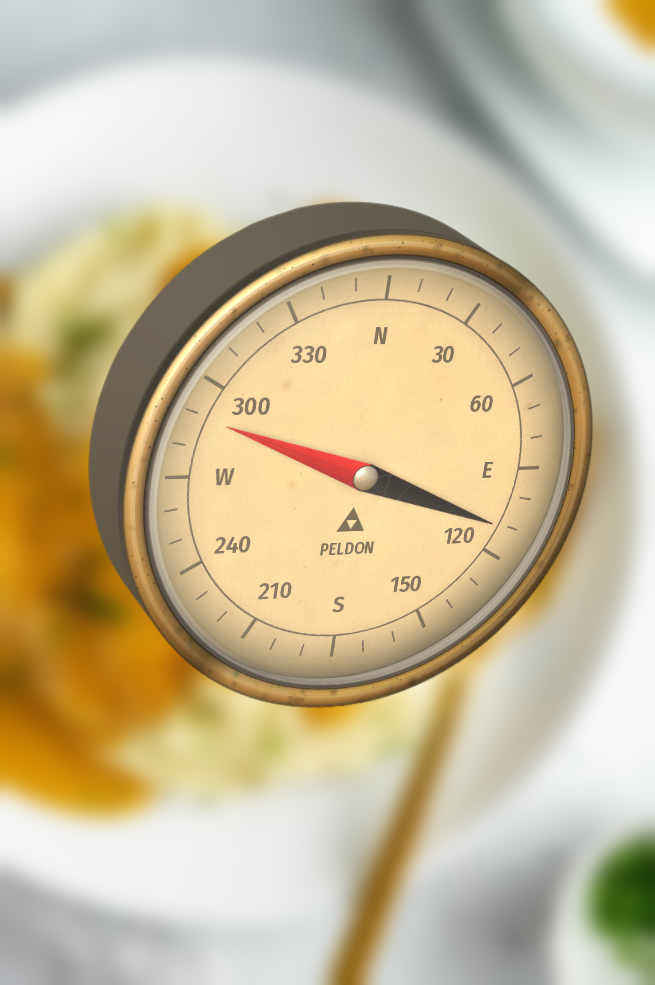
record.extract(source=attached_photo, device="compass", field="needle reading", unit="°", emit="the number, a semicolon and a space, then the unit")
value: 290; °
